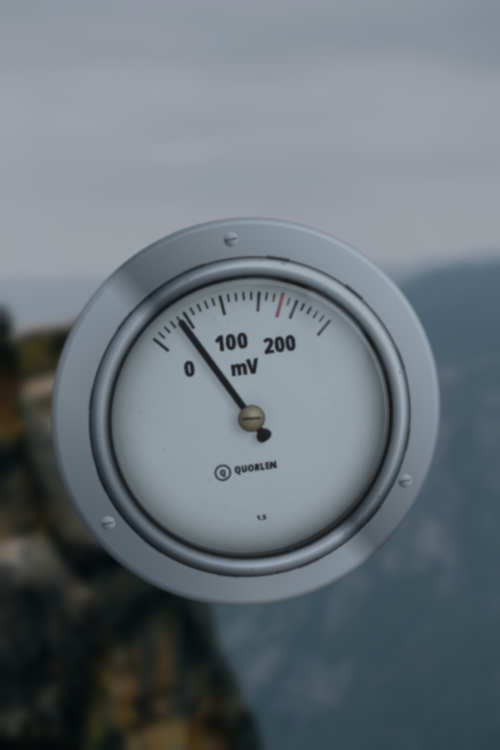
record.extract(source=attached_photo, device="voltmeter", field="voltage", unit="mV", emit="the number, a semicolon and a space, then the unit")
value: 40; mV
